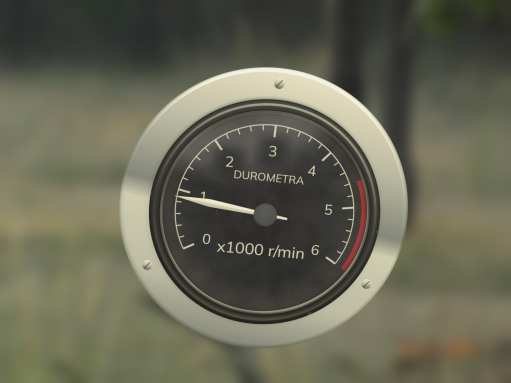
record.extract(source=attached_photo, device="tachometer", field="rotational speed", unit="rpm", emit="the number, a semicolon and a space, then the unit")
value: 900; rpm
